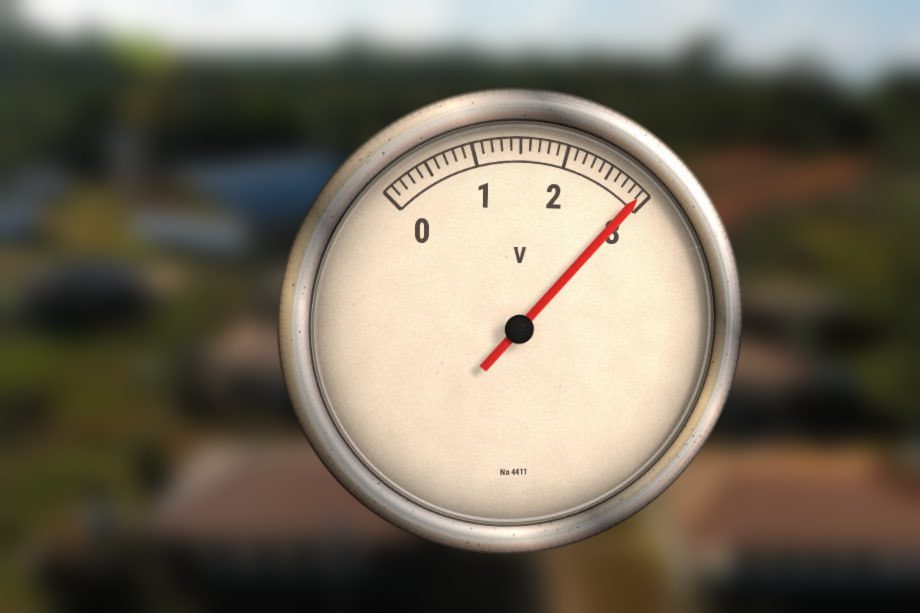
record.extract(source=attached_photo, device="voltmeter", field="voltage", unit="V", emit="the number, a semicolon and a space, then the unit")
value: 2.9; V
